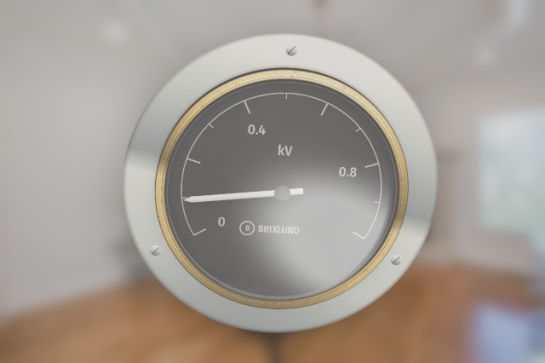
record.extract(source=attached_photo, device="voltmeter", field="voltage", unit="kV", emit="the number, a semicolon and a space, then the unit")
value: 0.1; kV
